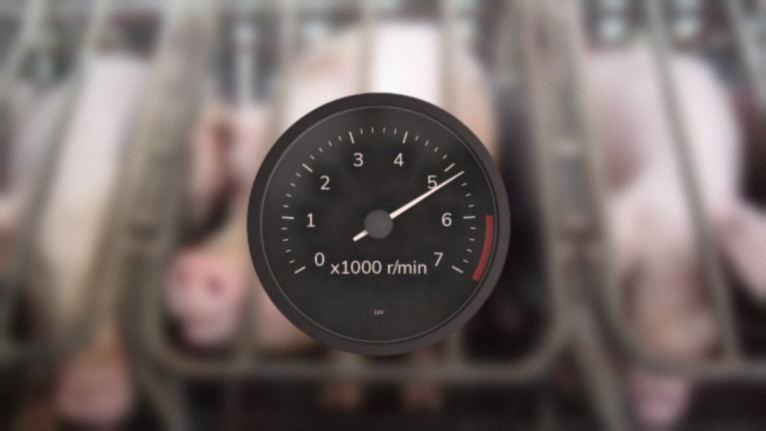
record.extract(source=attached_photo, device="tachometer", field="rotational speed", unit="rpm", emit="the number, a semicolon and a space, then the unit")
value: 5200; rpm
